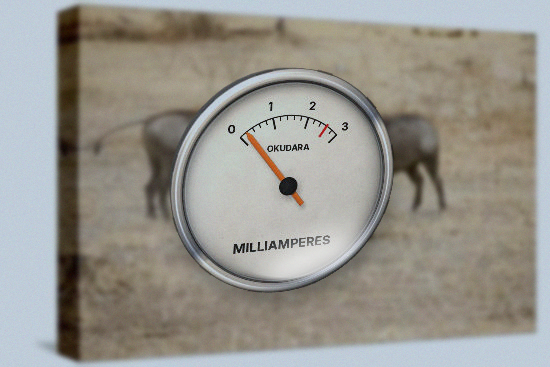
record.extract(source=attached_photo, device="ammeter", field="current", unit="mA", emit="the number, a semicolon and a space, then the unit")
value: 0.2; mA
